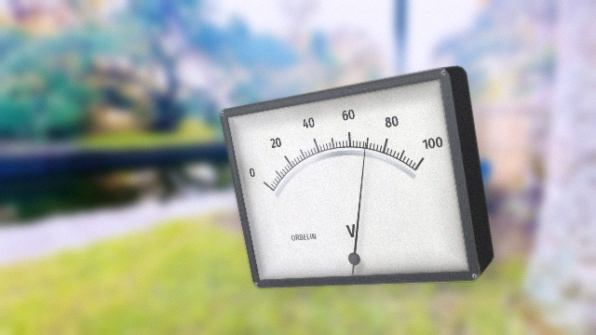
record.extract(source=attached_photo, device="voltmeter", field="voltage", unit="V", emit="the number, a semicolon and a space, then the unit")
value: 70; V
